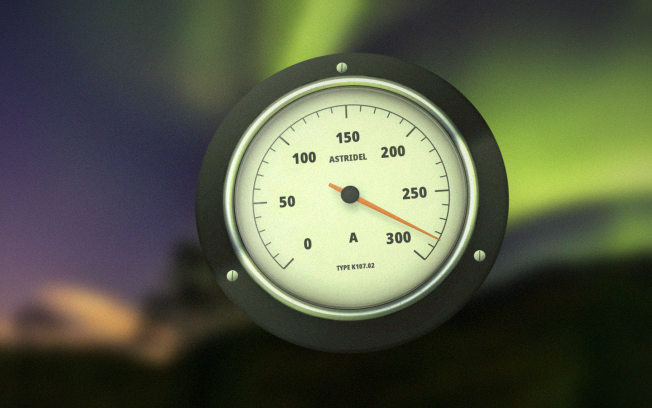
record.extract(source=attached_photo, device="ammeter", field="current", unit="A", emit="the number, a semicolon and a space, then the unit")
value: 285; A
